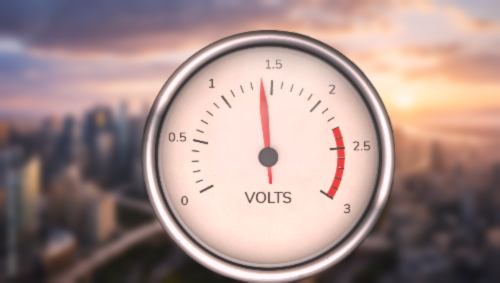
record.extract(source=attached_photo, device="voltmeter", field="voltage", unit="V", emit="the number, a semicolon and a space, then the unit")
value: 1.4; V
